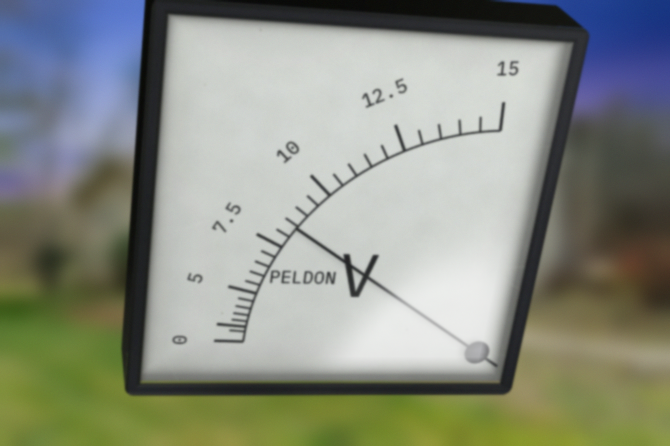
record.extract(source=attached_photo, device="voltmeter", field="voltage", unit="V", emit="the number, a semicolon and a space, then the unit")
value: 8.5; V
